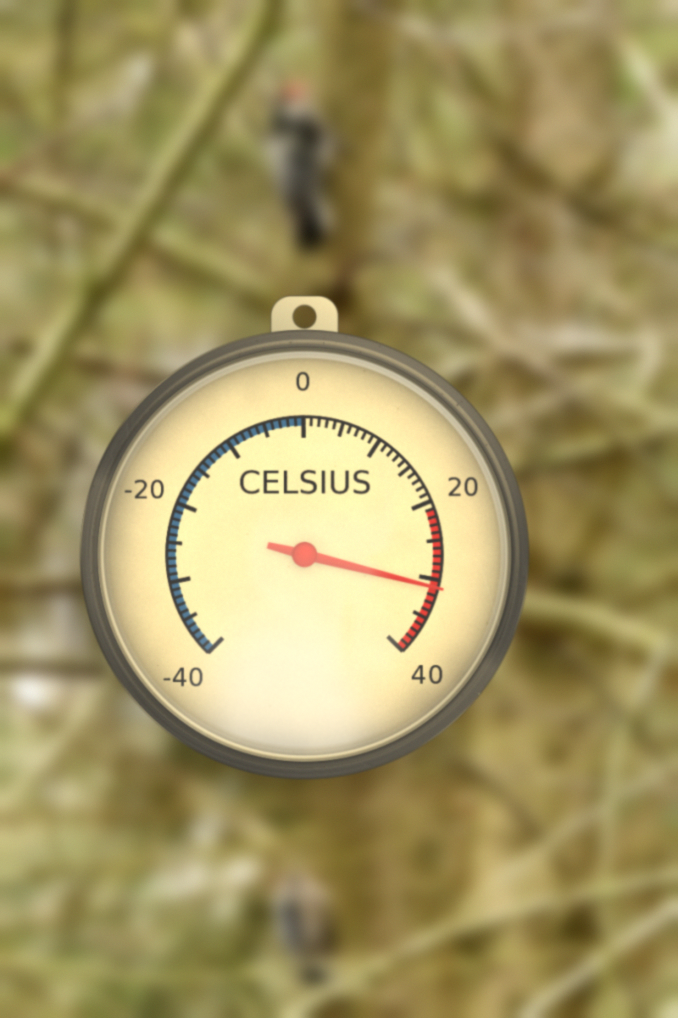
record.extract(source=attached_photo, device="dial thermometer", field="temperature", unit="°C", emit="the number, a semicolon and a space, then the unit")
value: 31; °C
